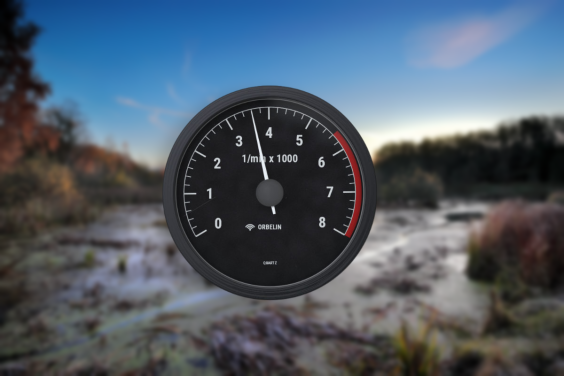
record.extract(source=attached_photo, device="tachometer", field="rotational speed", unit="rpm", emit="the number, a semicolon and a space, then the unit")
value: 3600; rpm
